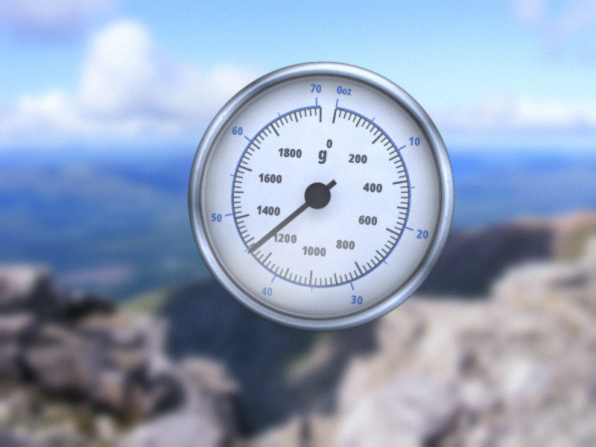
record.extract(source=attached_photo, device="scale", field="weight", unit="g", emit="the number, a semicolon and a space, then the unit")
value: 1260; g
